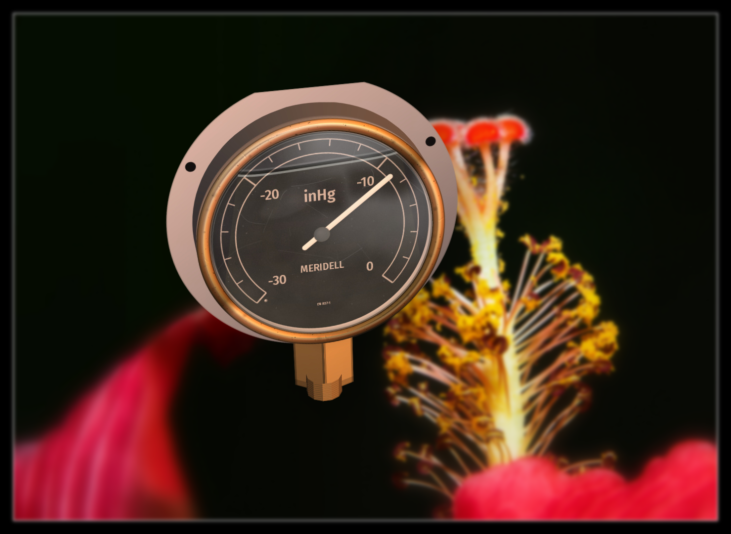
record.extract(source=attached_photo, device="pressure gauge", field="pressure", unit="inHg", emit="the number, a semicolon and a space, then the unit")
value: -9; inHg
